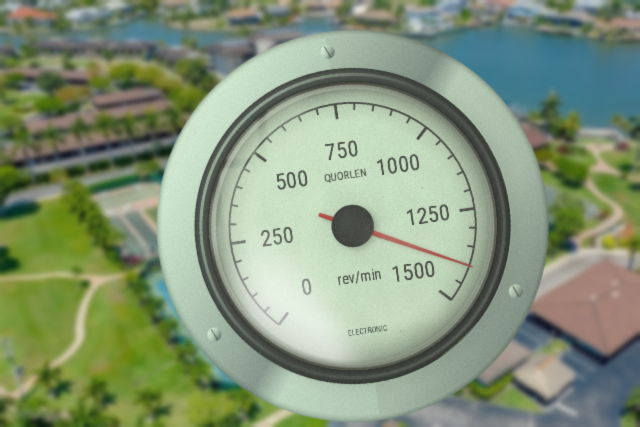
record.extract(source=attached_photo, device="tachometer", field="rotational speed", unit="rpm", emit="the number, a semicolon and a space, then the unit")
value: 1400; rpm
